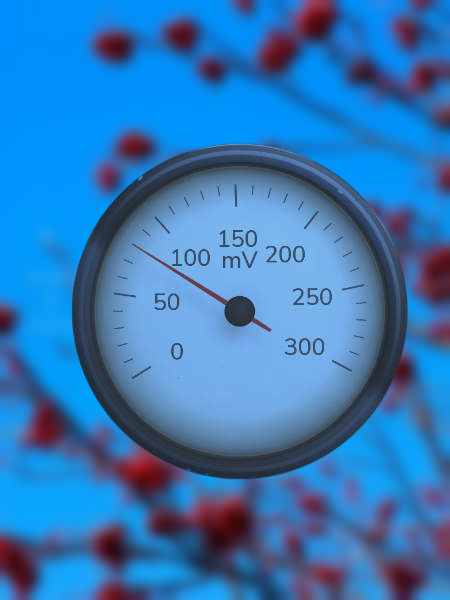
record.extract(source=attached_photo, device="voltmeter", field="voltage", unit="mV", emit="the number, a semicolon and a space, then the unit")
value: 80; mV
